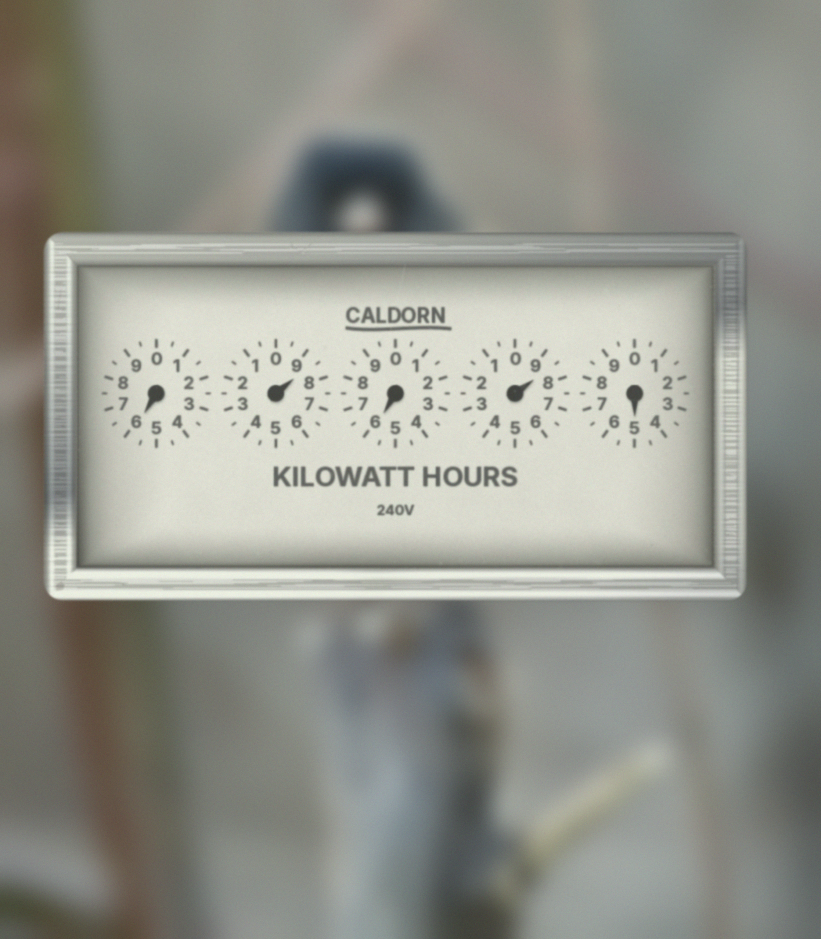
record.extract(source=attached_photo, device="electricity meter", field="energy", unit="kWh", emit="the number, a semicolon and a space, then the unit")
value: 58585; kWh
